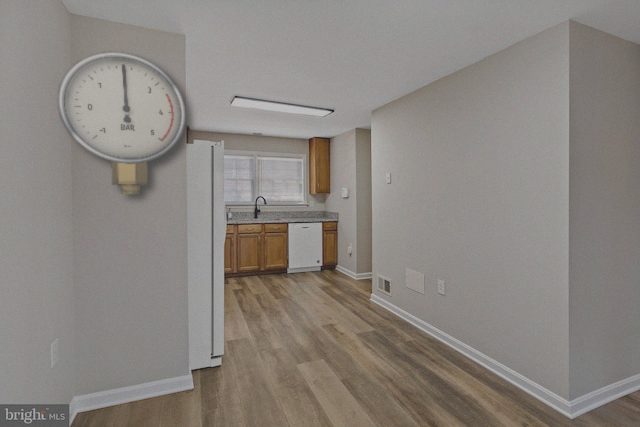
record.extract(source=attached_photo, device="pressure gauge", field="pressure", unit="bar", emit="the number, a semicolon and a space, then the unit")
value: 2; bar
